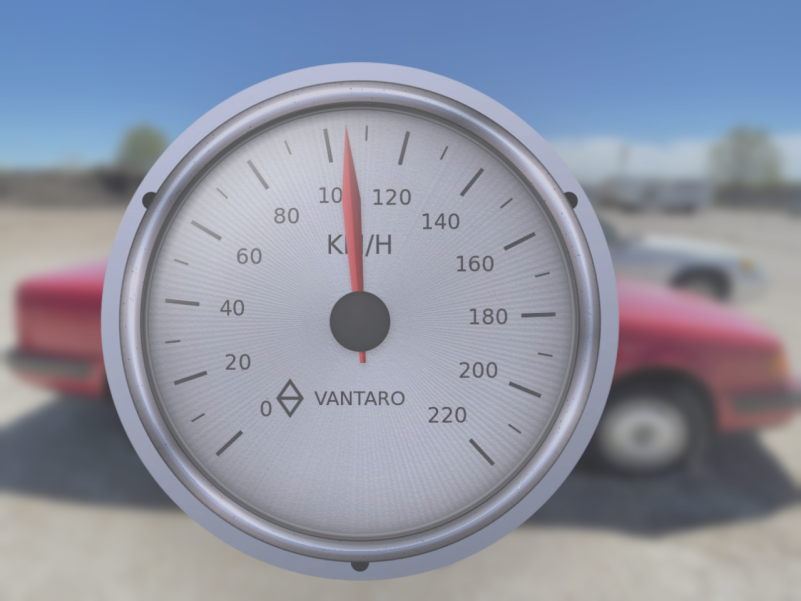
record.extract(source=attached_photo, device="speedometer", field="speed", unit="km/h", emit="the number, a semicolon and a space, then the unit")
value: 105; km/h
